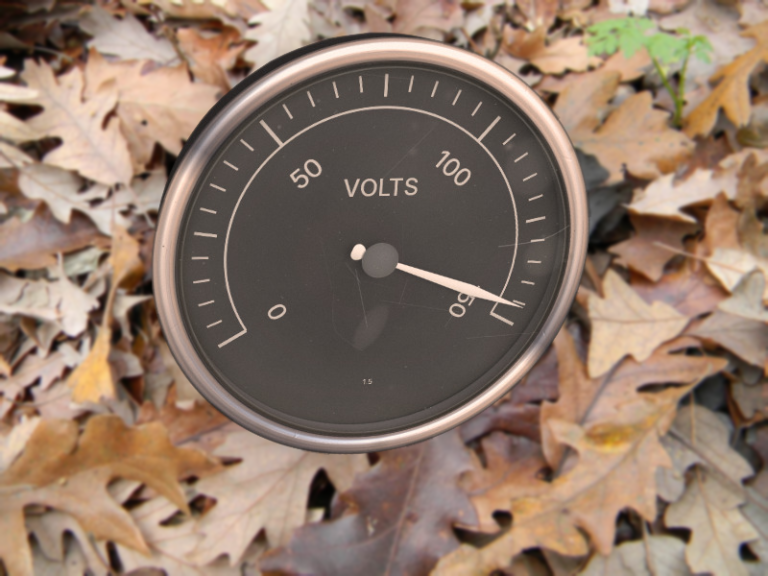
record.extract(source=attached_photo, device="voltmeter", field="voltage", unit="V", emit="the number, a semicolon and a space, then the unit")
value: 145; V
